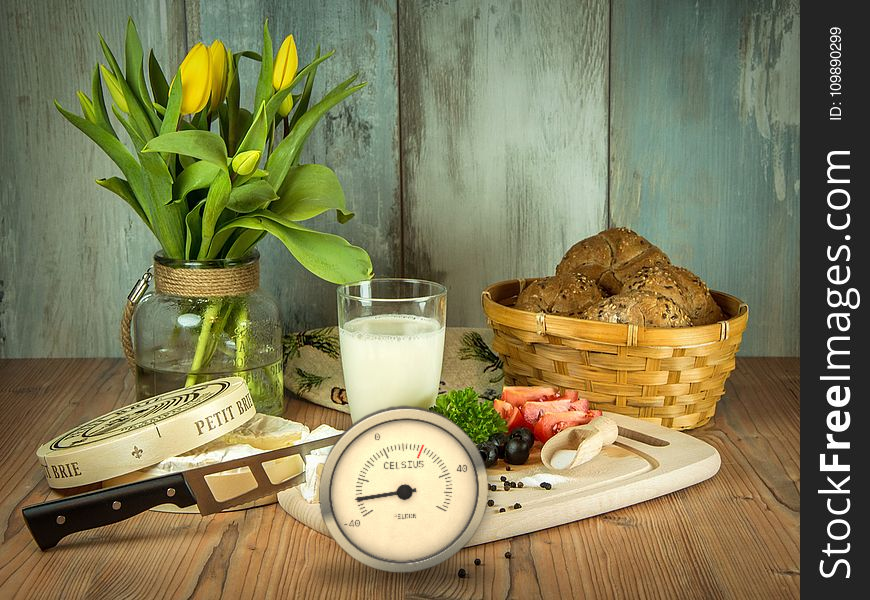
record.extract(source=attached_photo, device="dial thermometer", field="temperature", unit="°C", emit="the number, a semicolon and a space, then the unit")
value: -30; °C
